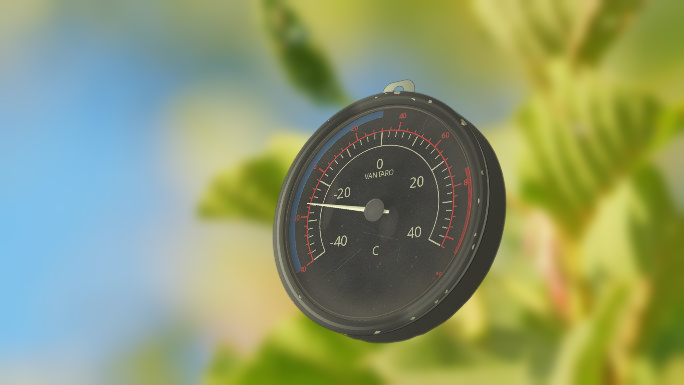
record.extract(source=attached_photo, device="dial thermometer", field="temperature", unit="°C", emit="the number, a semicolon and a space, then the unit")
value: -26; °C
